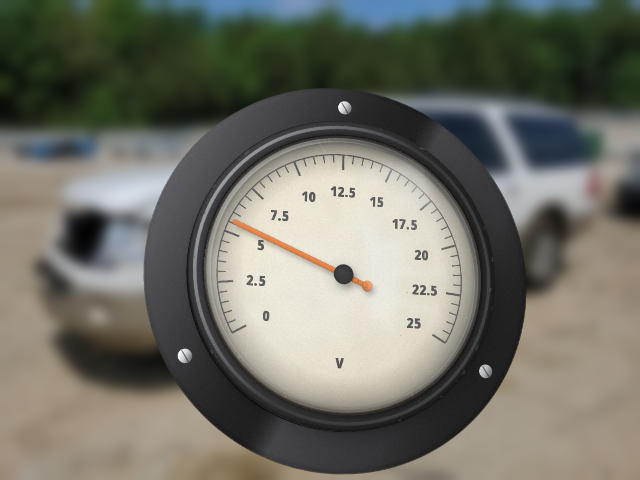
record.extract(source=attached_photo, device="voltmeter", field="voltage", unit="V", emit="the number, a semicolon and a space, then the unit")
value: 5.5; V
